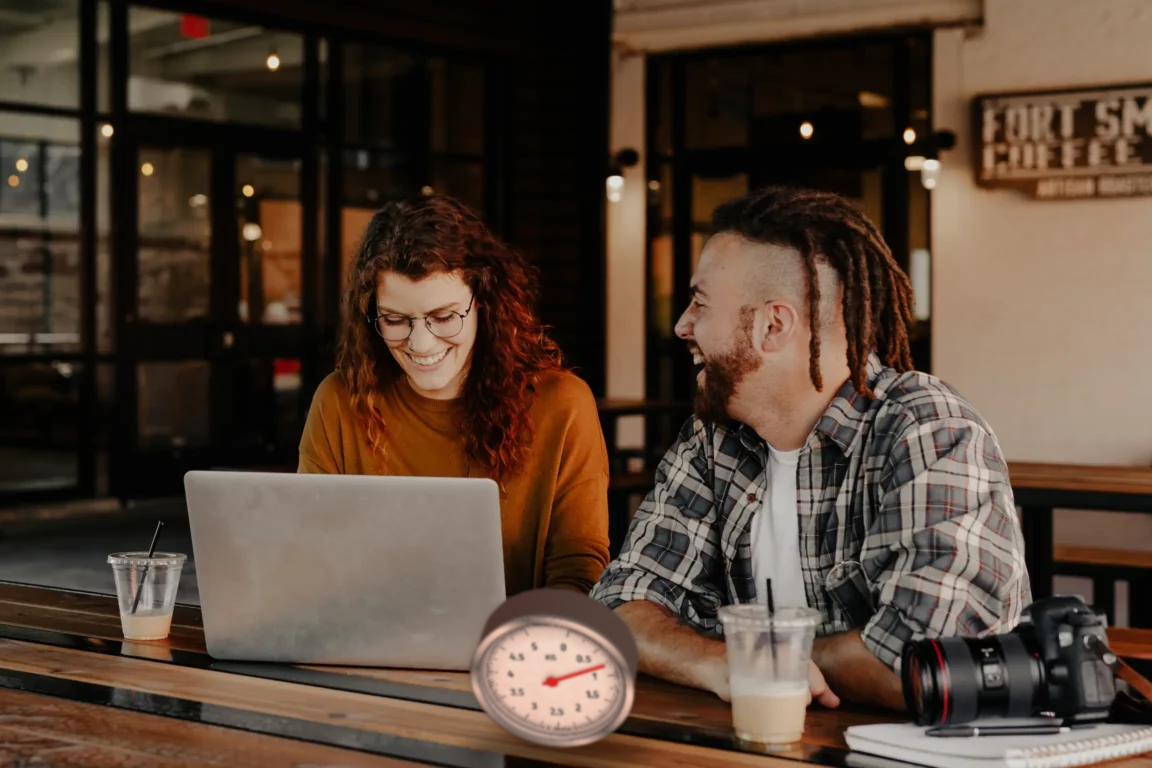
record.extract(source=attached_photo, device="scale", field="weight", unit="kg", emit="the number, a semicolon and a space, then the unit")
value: 0.75; kg
